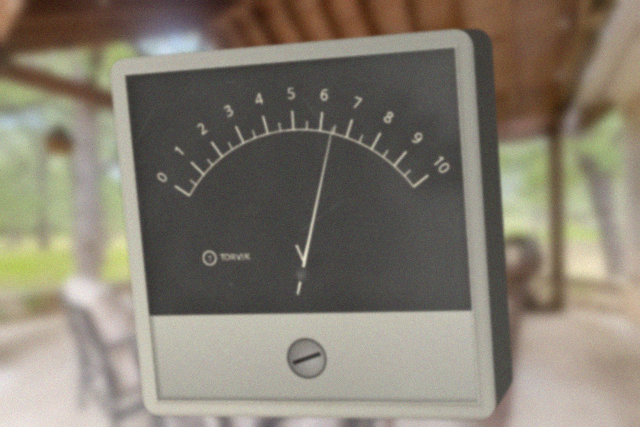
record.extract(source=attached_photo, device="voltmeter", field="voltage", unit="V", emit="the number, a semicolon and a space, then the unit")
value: 6.5; V
